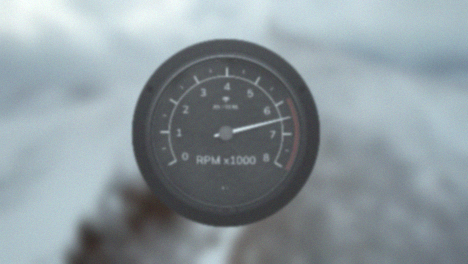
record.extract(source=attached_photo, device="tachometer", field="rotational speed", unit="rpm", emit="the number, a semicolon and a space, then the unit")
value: 6500; rpm
